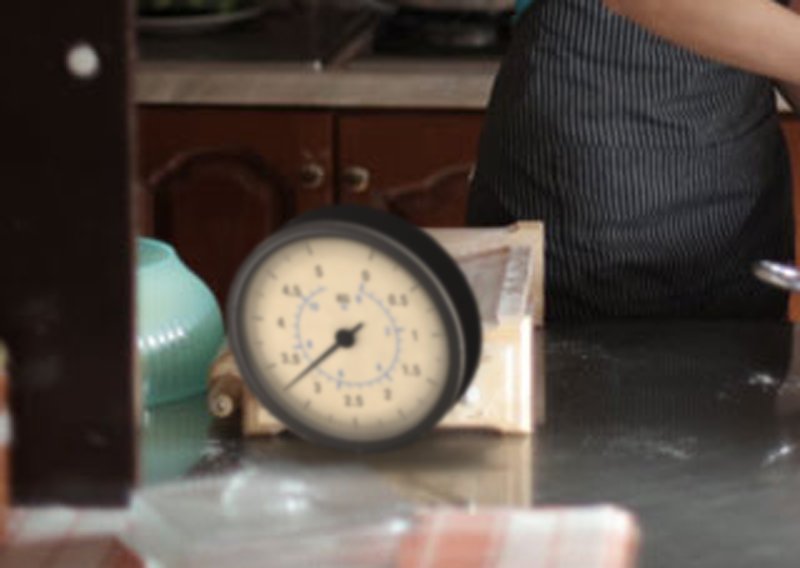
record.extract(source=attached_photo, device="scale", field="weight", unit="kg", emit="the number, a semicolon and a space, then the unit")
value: 3.25; kg
